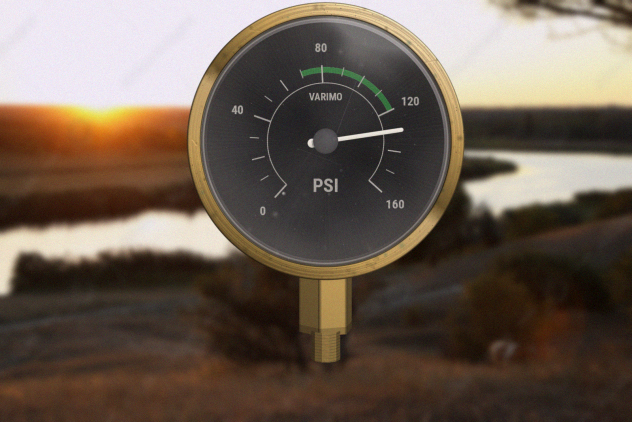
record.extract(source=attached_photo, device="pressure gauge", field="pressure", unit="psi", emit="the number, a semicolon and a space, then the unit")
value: 130; psi
